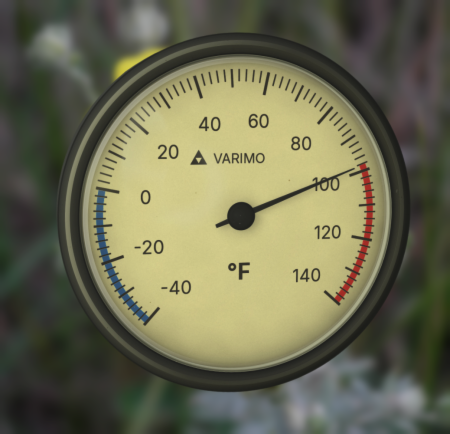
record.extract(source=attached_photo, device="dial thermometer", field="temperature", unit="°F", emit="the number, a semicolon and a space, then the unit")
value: 98; °F
